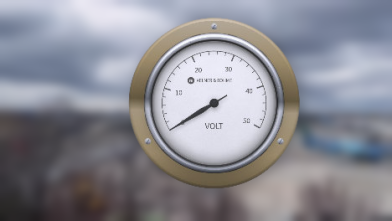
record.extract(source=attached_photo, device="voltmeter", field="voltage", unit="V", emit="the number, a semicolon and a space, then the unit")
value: 0; V
